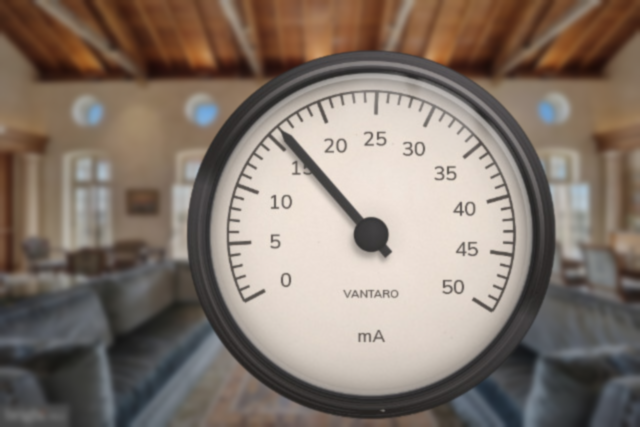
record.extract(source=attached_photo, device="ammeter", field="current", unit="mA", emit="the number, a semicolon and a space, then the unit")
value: 16; mA
